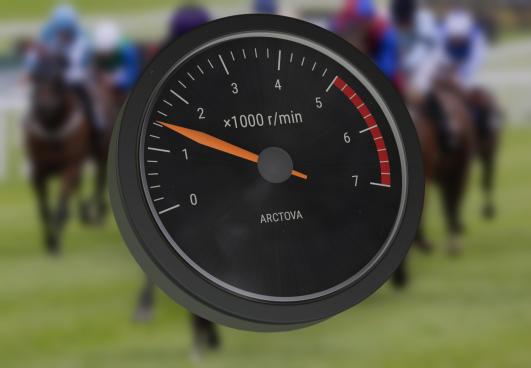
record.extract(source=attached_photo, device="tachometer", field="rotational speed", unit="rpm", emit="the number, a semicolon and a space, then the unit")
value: 1400; rpm
